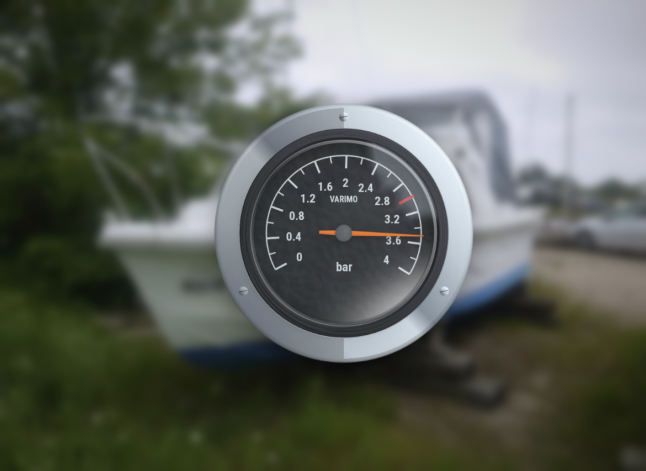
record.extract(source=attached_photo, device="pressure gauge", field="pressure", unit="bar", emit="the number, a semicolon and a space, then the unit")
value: 3.5; bar
